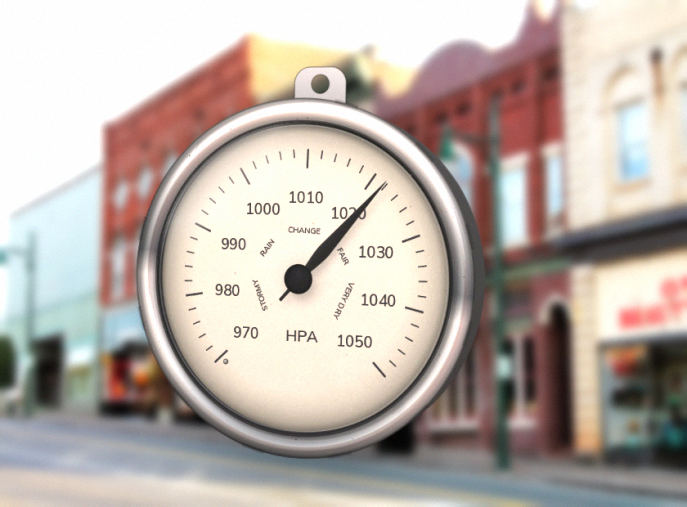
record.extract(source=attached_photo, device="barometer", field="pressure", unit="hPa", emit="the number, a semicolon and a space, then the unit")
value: 1022; hPa
